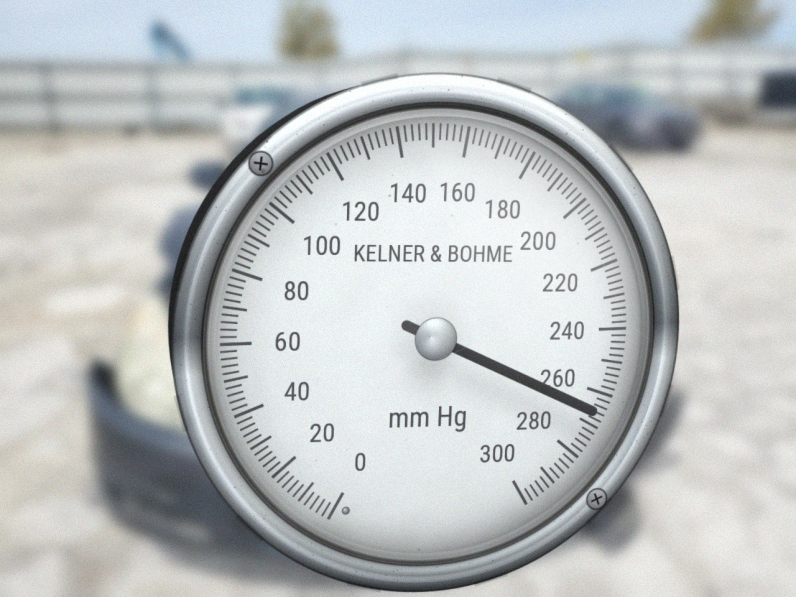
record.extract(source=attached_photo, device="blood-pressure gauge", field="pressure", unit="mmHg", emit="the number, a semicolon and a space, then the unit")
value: 266; mmHg
